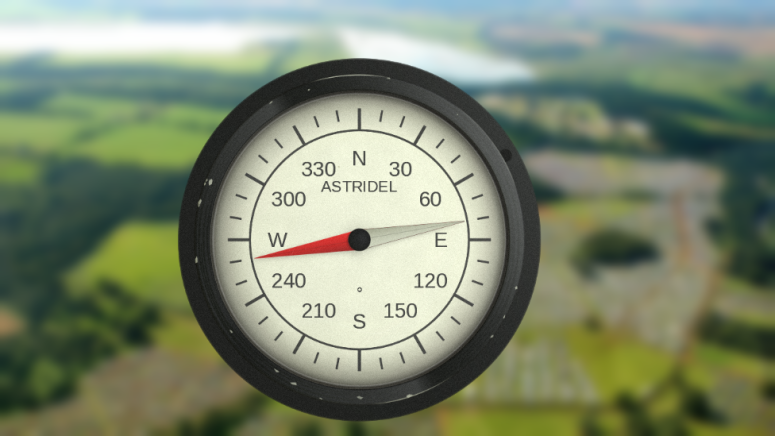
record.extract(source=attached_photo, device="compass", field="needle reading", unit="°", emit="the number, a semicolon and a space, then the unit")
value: 260; °
